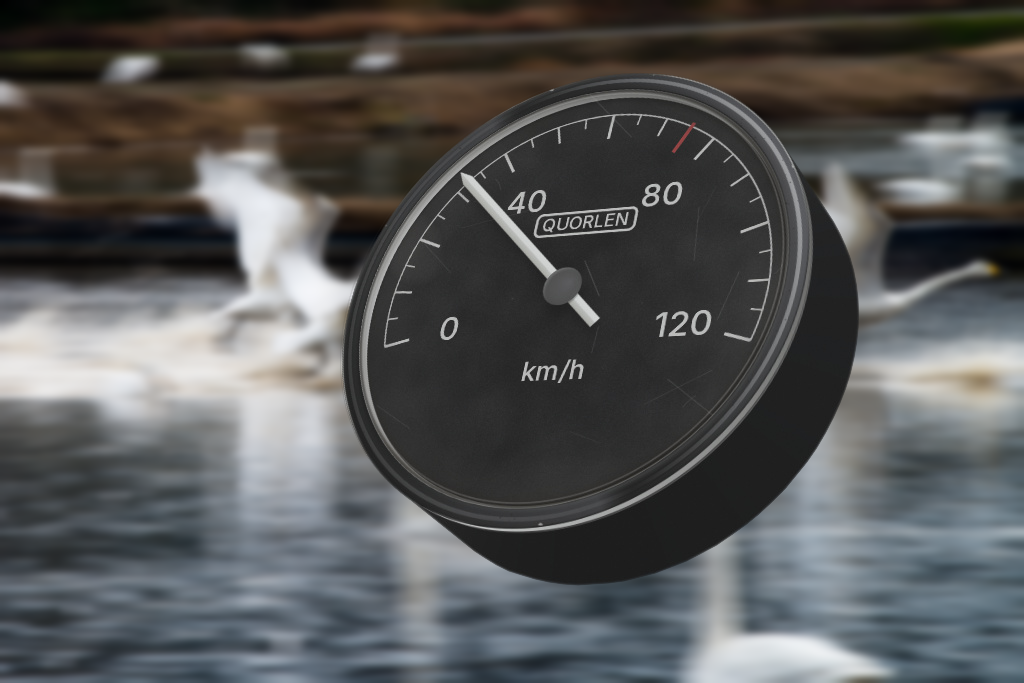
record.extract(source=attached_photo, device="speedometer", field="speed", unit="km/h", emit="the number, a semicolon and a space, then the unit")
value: 32.5; km/h
